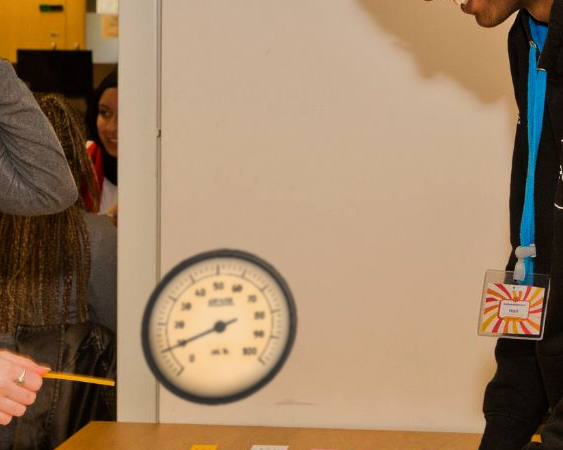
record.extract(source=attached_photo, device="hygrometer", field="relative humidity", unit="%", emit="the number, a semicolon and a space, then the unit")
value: 10; %
